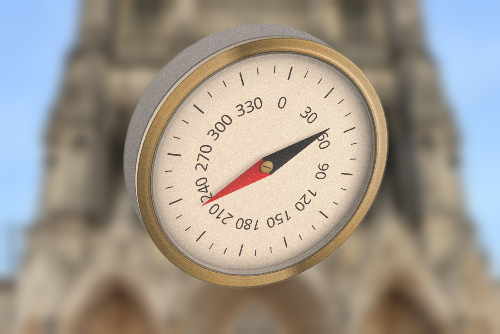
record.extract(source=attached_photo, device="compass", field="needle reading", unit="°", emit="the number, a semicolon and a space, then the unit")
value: 230; °
